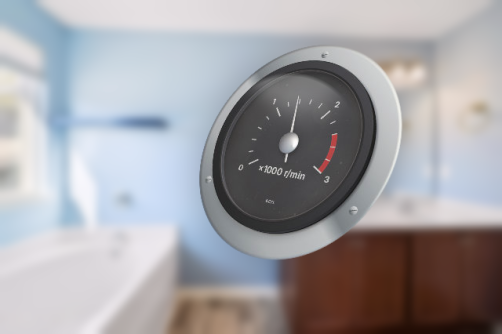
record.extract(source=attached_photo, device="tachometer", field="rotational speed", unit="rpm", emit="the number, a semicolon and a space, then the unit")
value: 1400; rpm
